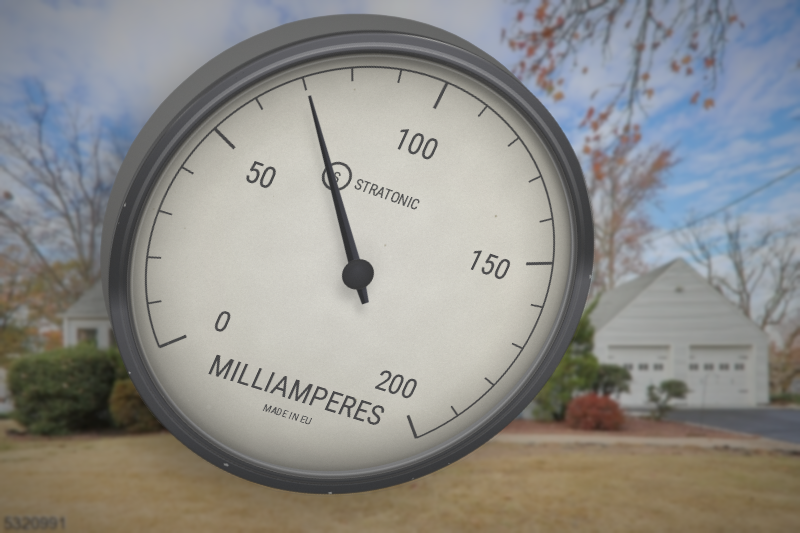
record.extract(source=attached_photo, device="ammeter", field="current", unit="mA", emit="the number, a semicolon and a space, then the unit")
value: 70; mA
